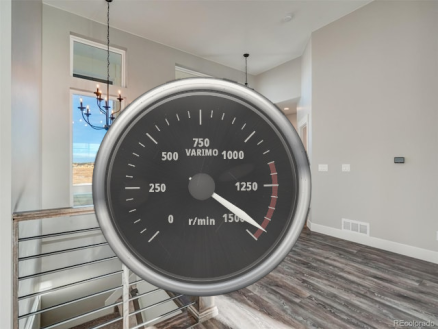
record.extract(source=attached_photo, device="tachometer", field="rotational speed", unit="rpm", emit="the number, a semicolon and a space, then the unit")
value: 1450; rpm
